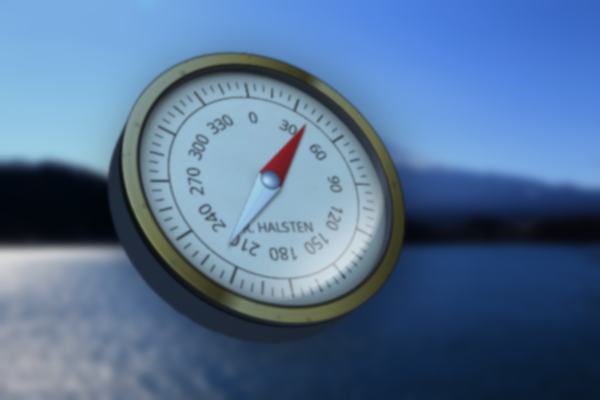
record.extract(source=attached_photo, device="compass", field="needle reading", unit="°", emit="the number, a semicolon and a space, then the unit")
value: 40; °
